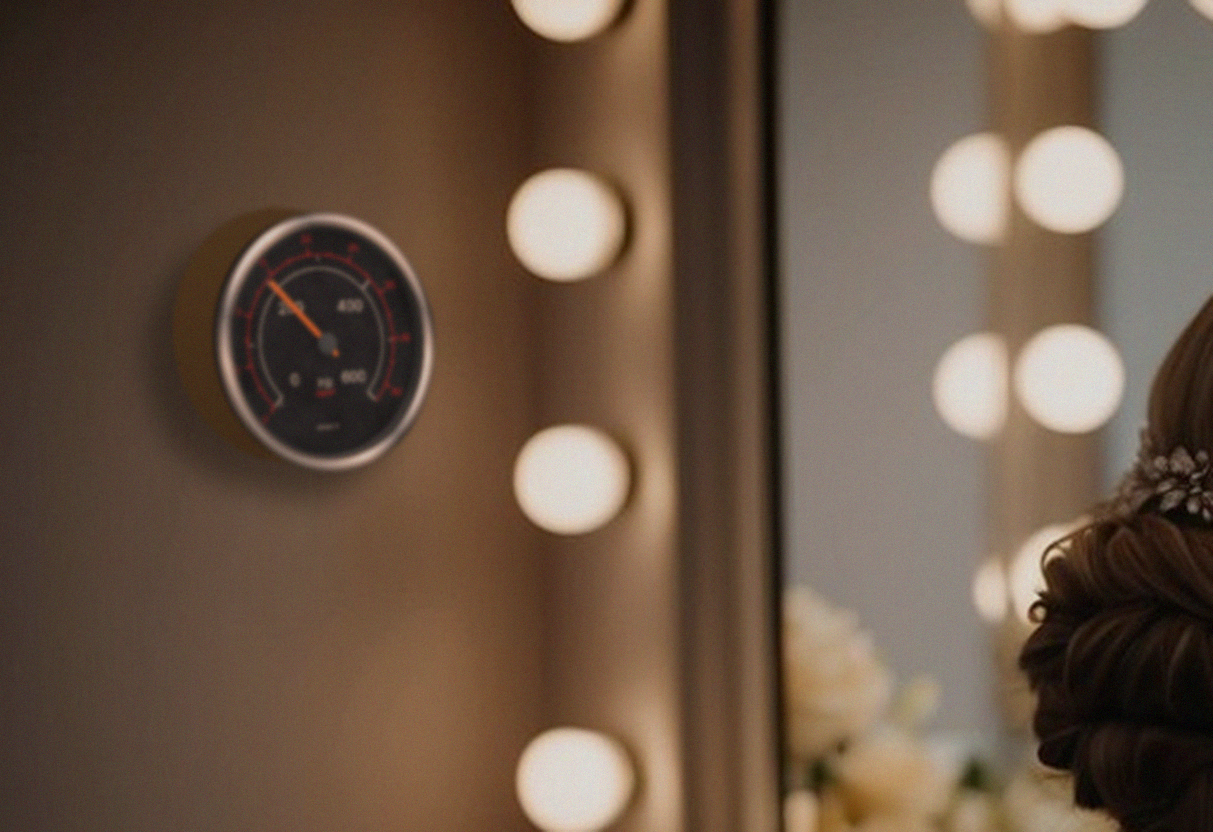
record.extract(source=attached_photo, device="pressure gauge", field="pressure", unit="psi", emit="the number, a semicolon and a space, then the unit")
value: 200; psi
